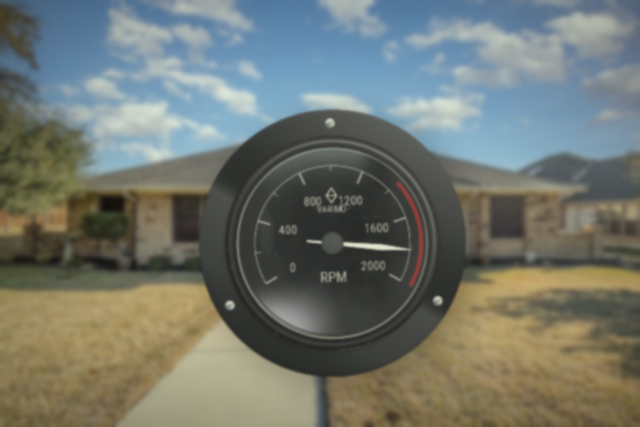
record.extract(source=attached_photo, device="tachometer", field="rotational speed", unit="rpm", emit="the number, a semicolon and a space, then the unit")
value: 1800; rpm
